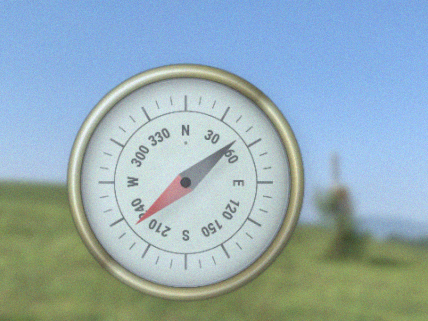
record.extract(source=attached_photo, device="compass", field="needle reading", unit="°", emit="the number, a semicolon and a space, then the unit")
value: 230; °
